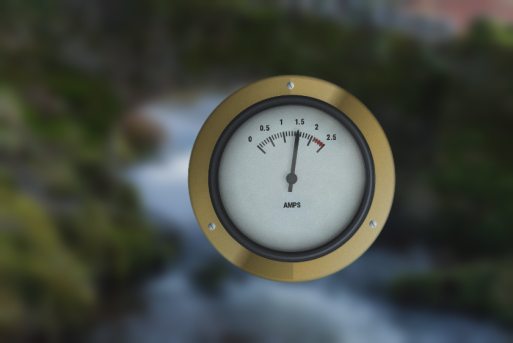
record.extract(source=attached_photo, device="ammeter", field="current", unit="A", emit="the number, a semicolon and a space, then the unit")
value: 1.5; A
